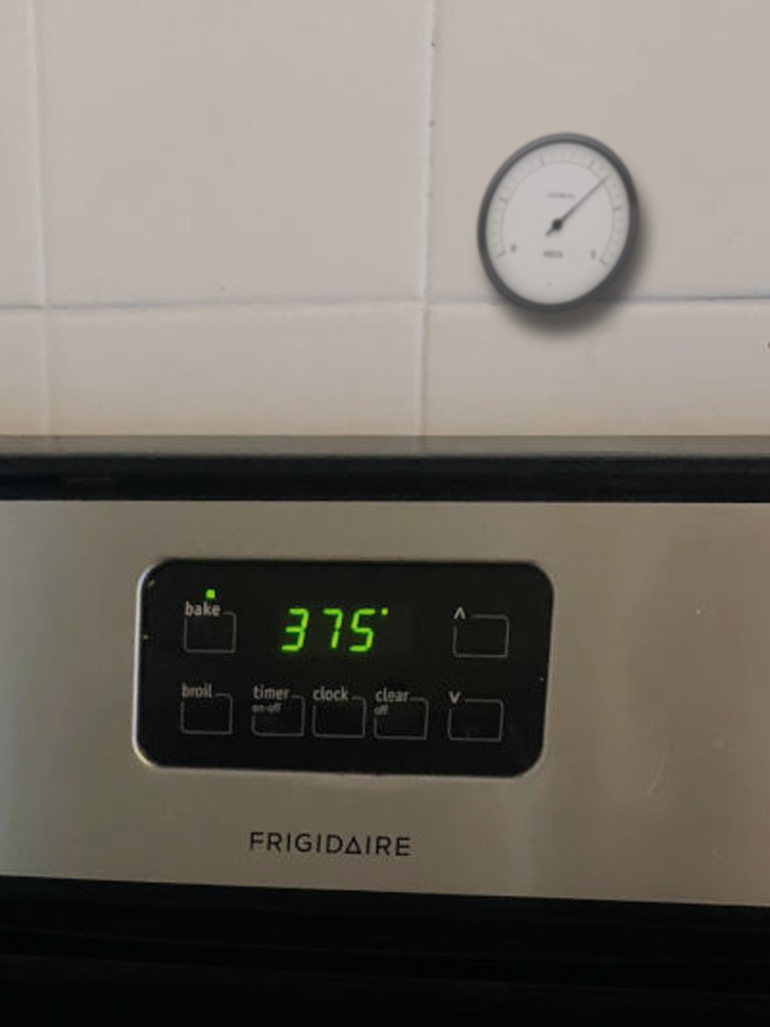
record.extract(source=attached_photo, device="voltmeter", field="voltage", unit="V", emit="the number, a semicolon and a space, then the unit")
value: 3.4; V
